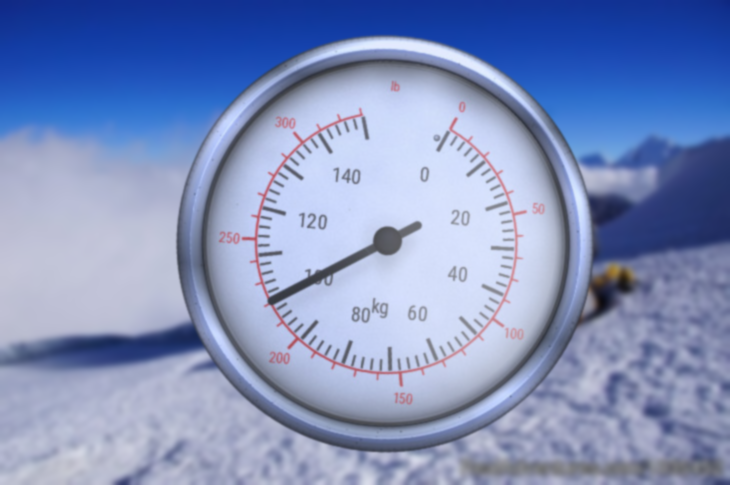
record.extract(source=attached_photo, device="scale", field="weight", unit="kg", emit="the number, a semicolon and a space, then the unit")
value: 100; kg
